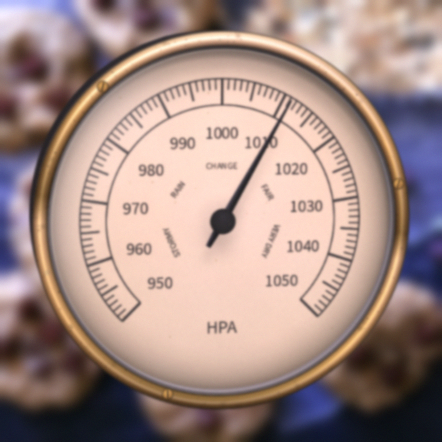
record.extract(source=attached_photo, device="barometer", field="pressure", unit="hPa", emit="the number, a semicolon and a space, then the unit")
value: 1011; hPa
